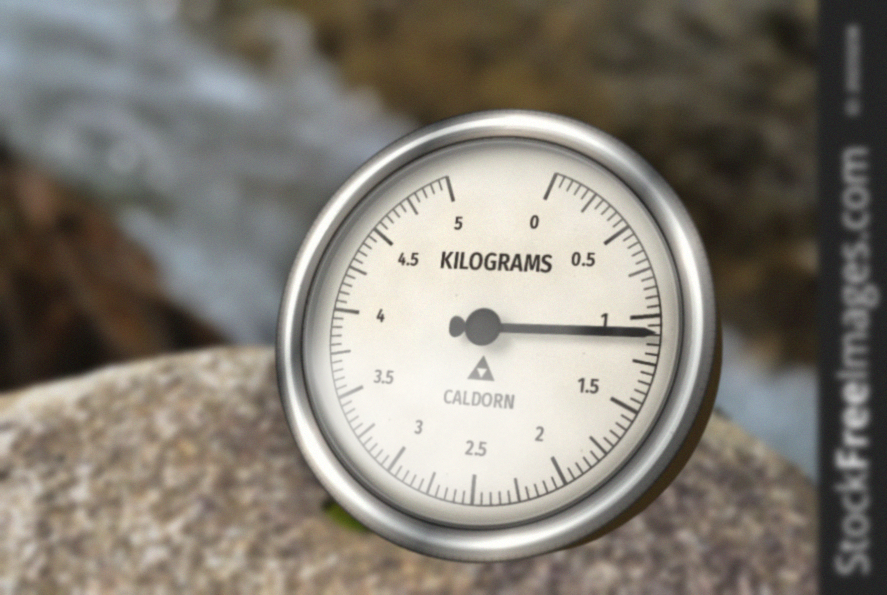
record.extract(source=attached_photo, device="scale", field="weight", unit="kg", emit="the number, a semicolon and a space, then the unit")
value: 1.1; kg
